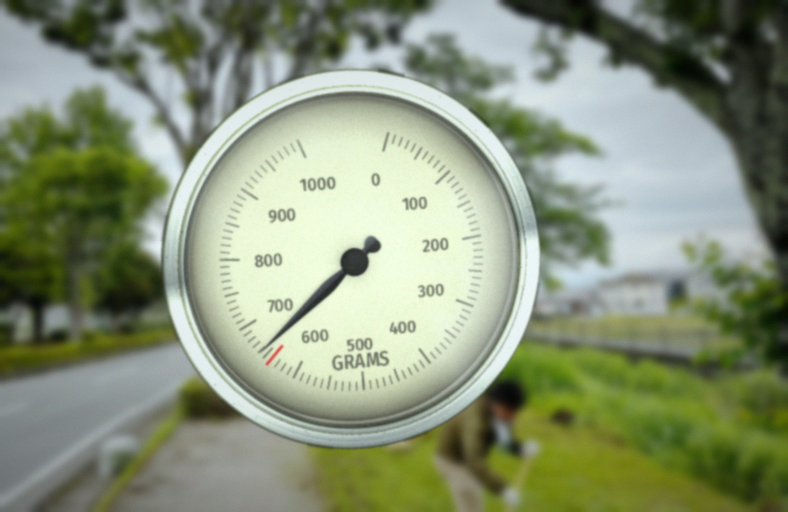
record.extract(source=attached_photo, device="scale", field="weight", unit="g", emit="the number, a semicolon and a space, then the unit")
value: 660; g
